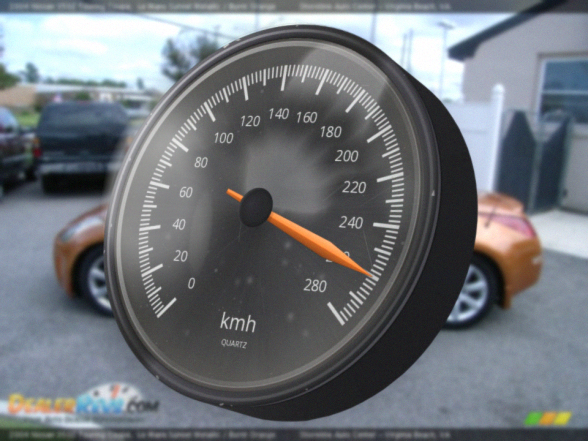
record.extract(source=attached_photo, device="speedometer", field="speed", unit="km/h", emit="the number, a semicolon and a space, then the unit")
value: 260; km/h
